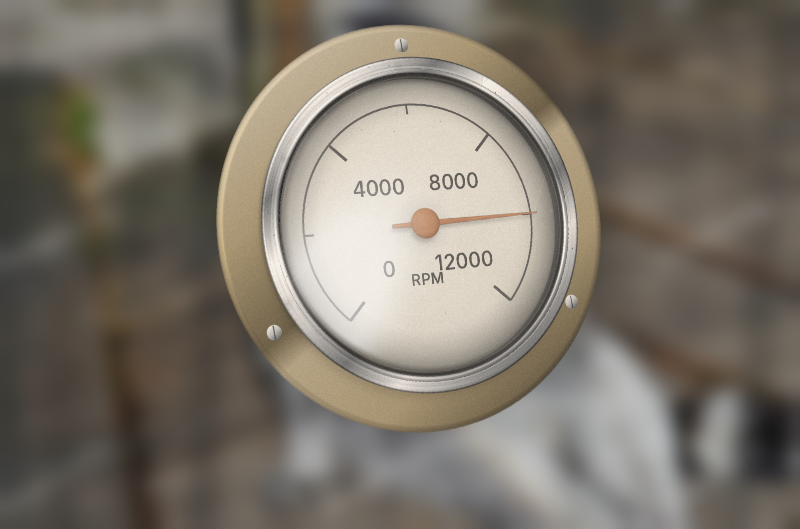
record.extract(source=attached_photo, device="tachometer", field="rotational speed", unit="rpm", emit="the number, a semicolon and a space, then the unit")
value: 10000; rpm
